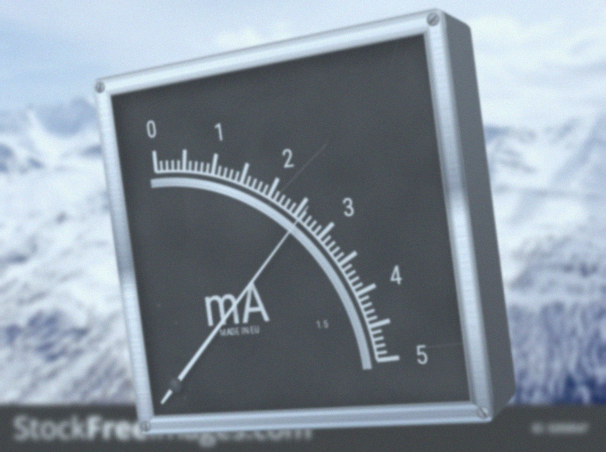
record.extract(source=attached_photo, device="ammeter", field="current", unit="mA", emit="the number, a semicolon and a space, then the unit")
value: 2.6; mA
